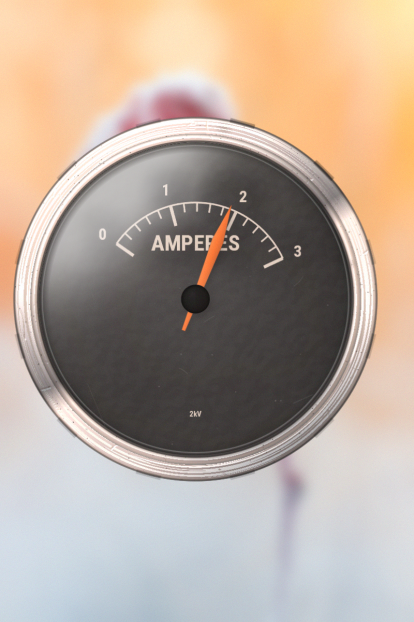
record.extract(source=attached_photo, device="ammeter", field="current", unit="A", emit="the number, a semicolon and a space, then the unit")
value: 1.9; A
